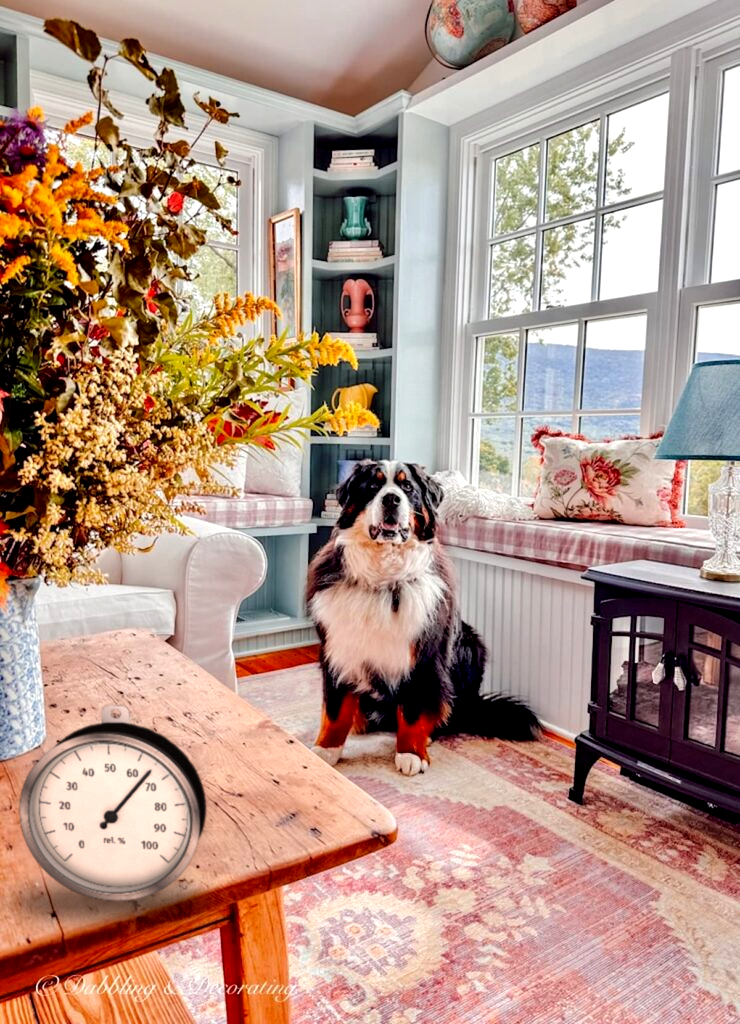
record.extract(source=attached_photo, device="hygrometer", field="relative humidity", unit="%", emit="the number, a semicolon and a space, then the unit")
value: 65; %
